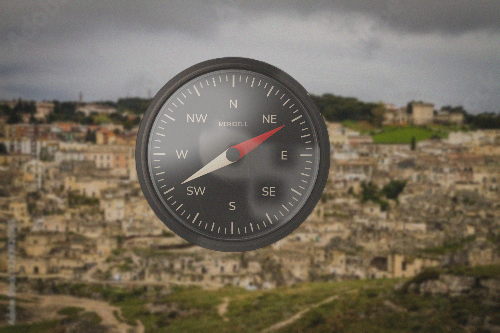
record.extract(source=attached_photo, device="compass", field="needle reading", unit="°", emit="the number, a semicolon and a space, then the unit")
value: 60; °
